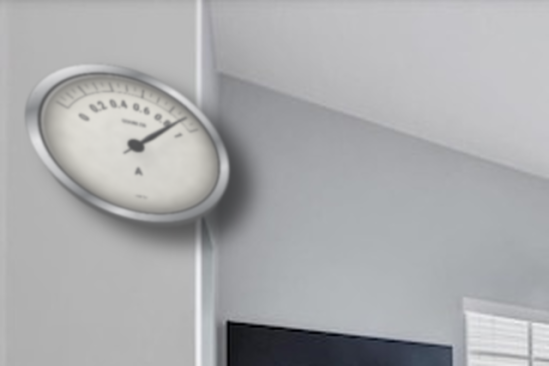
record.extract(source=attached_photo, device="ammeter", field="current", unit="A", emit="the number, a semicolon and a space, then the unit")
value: 0.9; A
